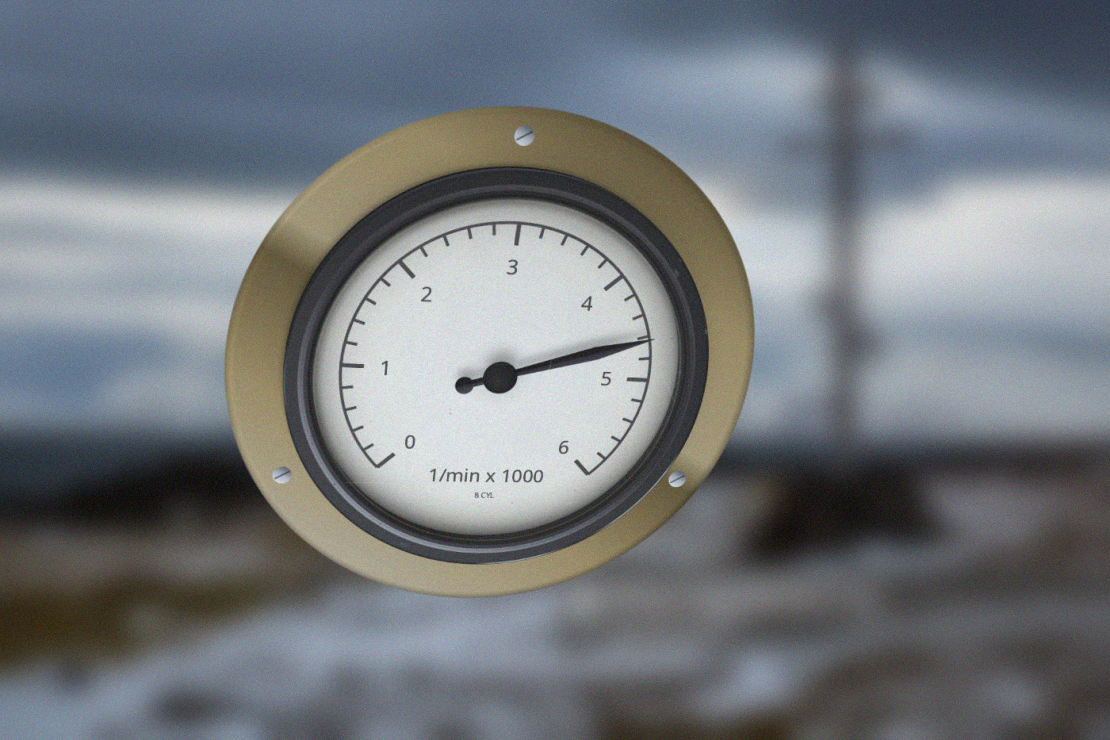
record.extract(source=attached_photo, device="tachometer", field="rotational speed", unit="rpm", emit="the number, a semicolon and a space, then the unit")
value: 4600; rpm
